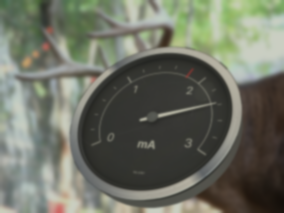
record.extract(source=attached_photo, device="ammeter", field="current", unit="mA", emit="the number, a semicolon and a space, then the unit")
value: 2.4; mA
